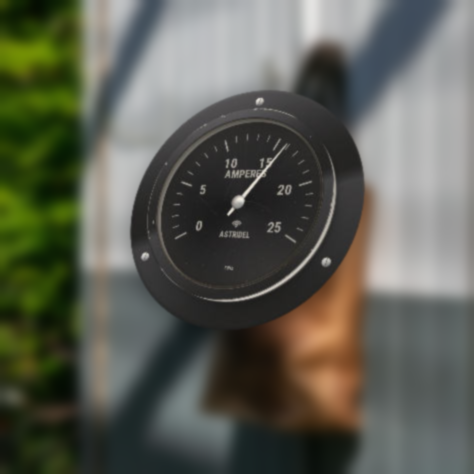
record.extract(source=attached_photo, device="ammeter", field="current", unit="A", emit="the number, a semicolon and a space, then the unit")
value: 16; A
